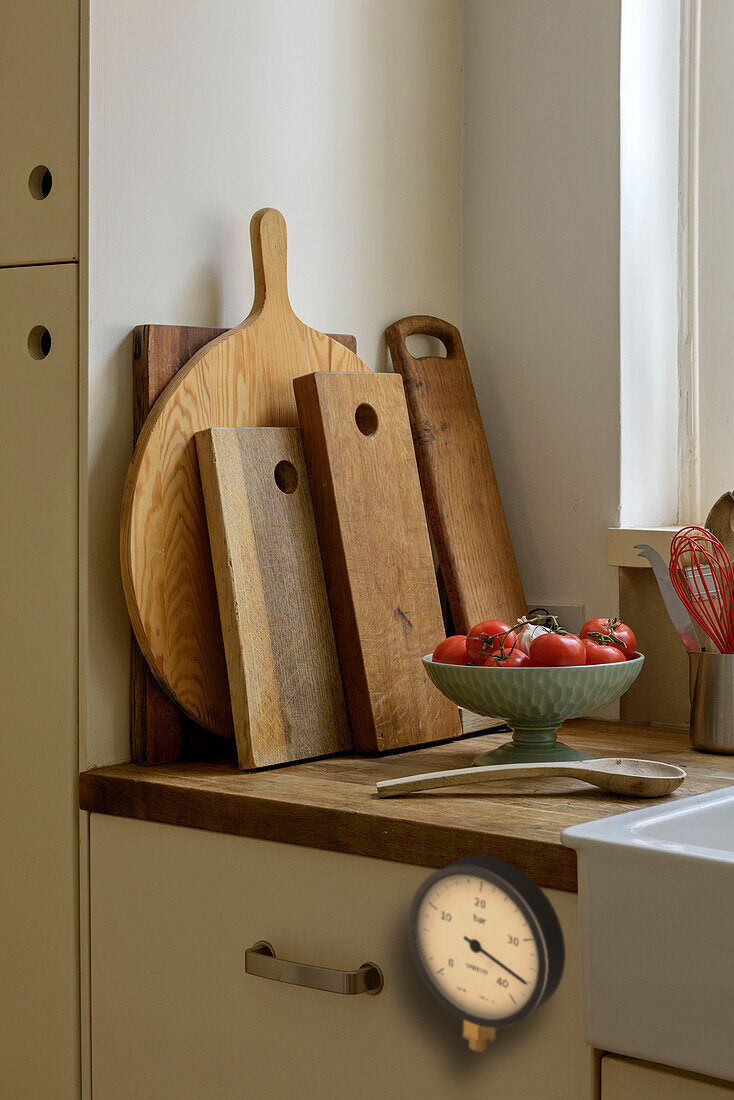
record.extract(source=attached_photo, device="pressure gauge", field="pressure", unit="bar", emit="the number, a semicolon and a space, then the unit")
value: 36; bar
